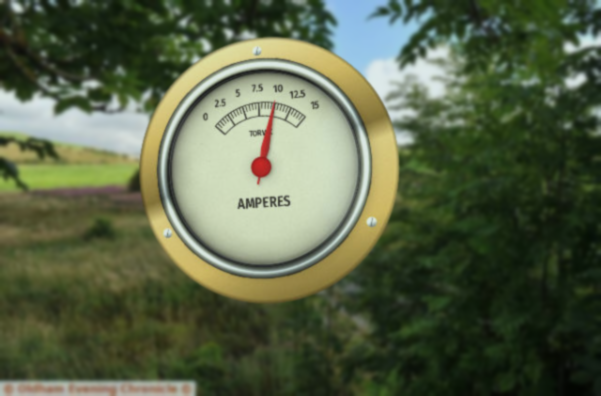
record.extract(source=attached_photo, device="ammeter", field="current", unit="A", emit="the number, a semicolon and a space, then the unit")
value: 10; A
